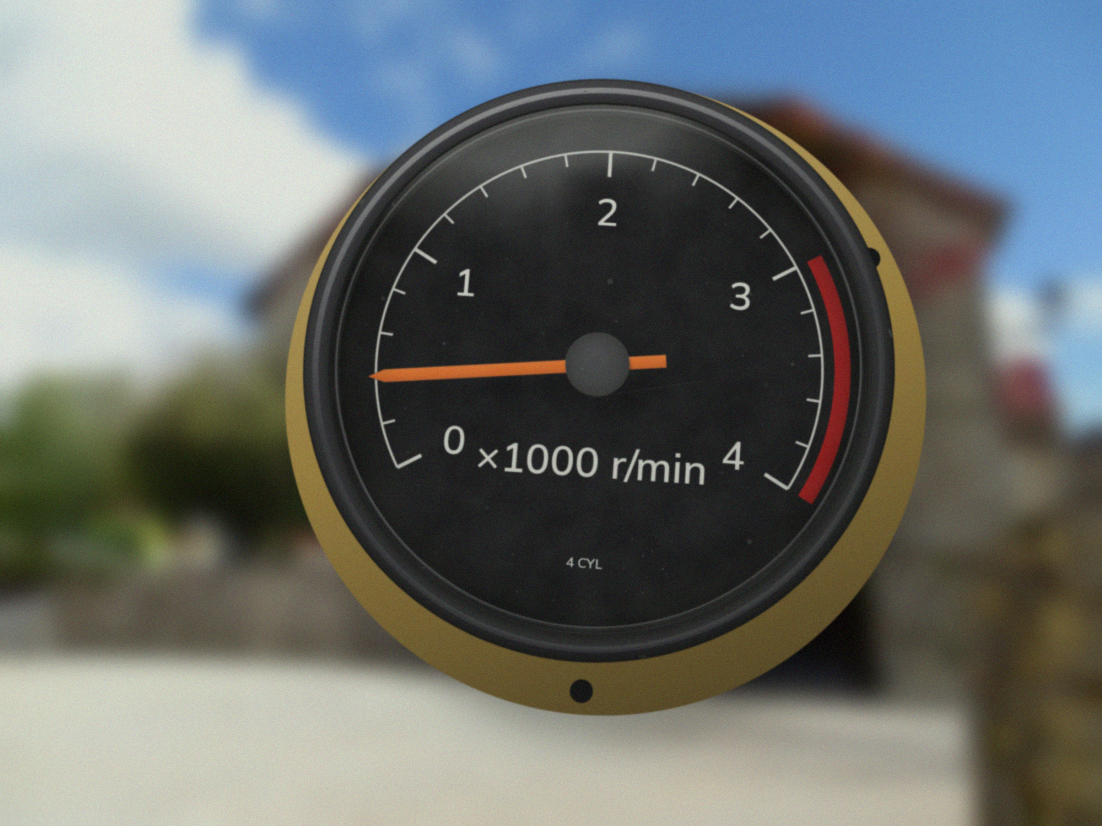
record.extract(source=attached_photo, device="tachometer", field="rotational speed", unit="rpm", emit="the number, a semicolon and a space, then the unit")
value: 400; rpm
